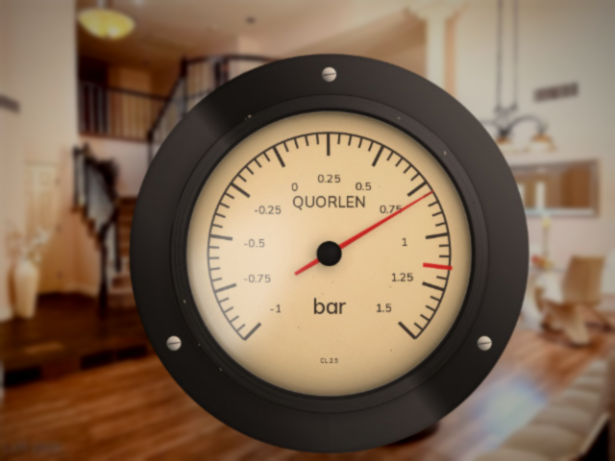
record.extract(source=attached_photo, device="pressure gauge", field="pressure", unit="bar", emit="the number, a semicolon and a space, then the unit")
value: 0.8; bar
